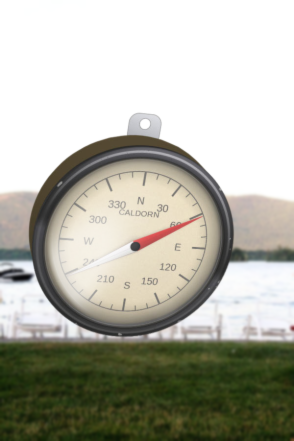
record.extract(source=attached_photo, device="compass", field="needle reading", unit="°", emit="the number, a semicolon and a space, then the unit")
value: 60; °
